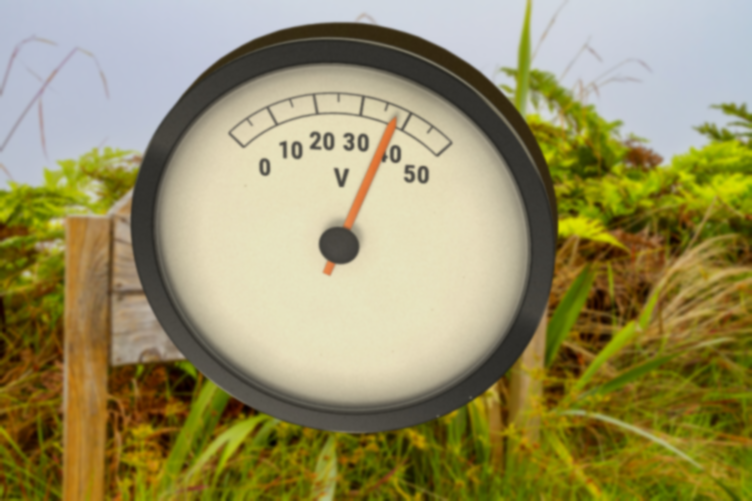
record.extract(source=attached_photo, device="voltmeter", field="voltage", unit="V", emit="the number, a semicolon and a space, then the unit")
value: 37.5; V
